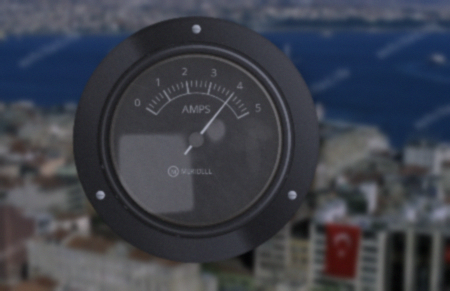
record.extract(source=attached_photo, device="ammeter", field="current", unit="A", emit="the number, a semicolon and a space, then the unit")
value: 4; A
